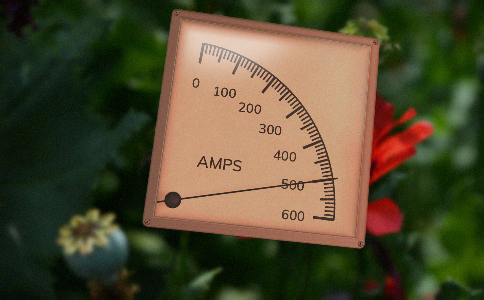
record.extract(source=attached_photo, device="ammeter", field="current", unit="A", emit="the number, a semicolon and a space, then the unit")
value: 500; A
